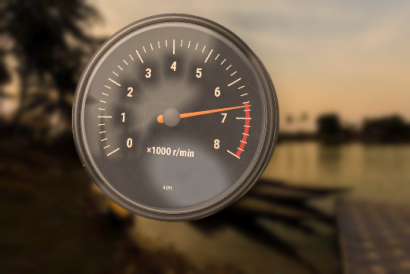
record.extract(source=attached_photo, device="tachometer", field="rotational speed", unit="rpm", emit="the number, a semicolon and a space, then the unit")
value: 6700; rpm
